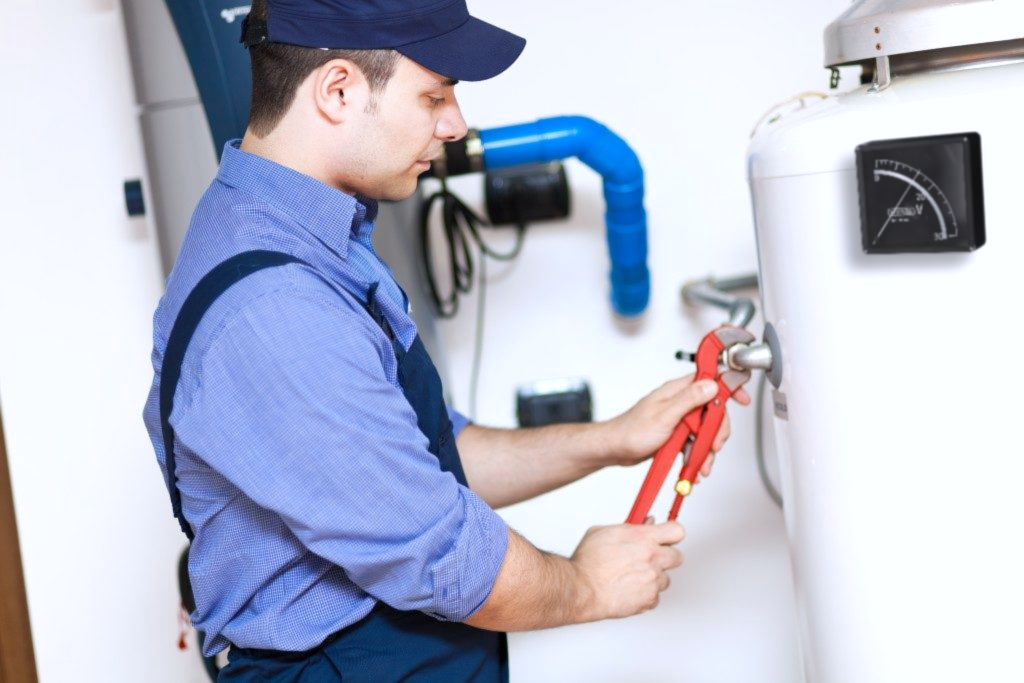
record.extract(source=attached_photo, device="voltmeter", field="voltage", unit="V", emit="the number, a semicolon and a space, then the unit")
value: 16; V
